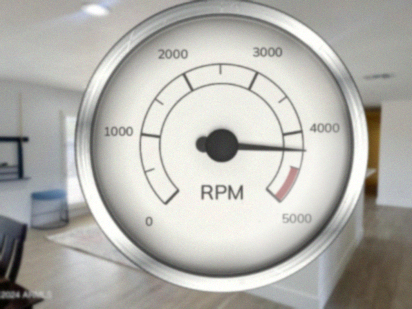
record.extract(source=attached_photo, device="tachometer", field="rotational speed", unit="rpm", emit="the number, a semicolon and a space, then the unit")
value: 4250; rpm
